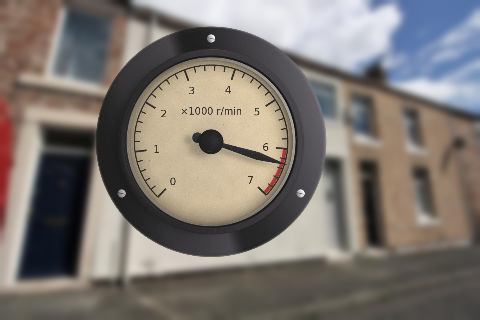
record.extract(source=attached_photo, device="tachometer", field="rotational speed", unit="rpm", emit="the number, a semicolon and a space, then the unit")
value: 6300; rpm
